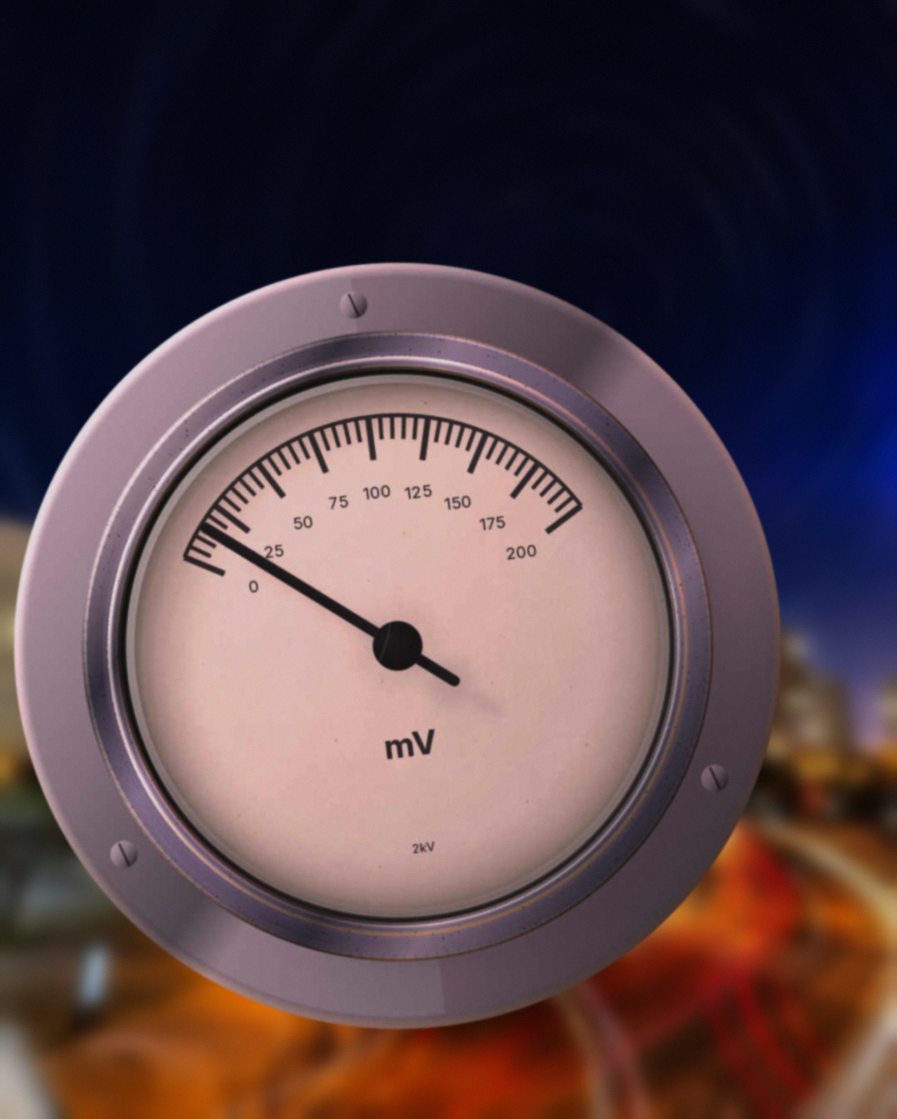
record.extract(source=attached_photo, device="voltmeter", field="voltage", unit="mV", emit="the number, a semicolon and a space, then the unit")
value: 15; mV
